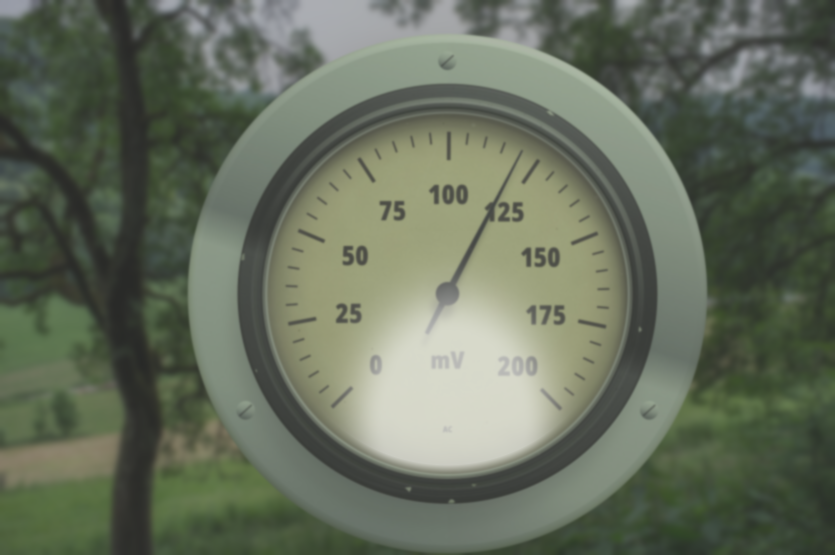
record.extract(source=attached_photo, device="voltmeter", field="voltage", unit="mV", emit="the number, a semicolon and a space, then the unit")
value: 120; mV
